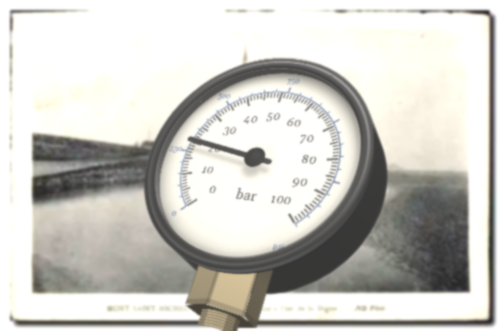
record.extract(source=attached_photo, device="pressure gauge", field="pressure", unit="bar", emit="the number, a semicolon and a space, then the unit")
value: 20; bar
